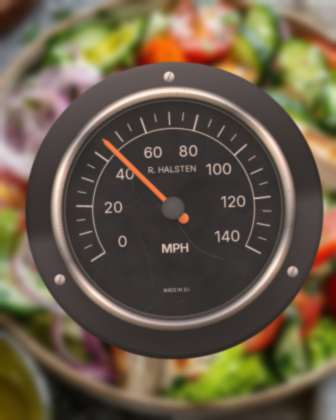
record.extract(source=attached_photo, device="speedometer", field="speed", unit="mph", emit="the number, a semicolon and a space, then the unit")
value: 45; mph
